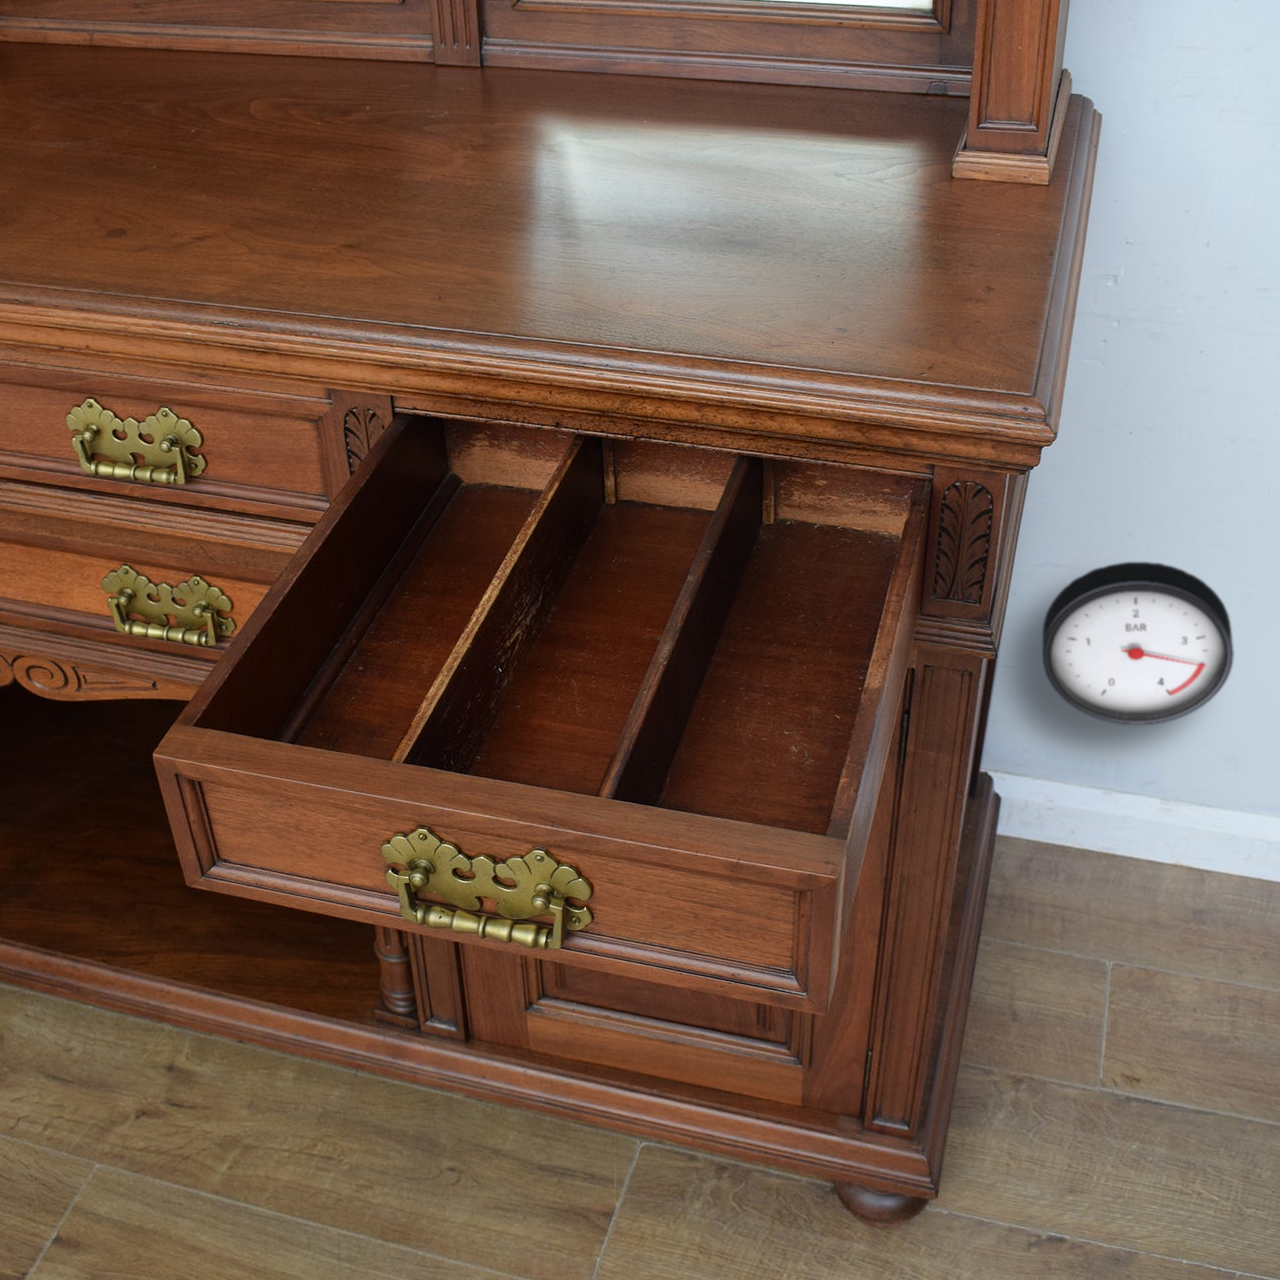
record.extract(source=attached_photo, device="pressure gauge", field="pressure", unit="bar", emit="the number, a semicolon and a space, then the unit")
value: 3.4; bar
